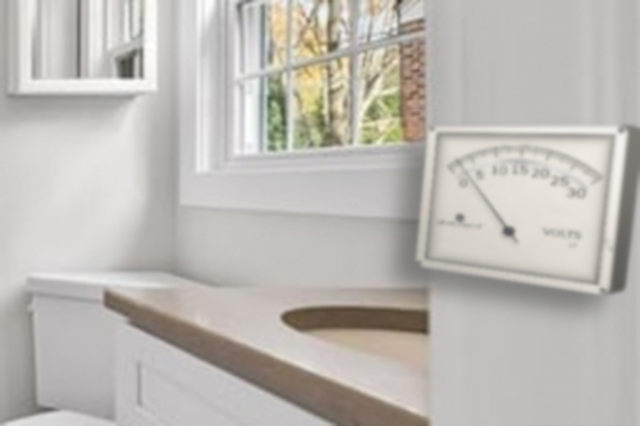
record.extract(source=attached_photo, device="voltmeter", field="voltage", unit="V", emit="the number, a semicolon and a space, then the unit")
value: 2.5; V
